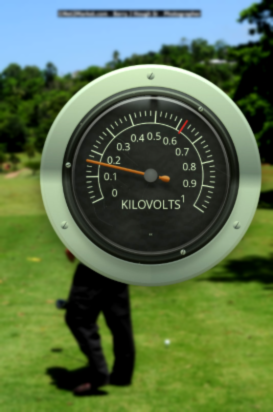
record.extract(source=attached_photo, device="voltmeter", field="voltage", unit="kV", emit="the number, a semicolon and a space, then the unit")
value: 0.16; kV
